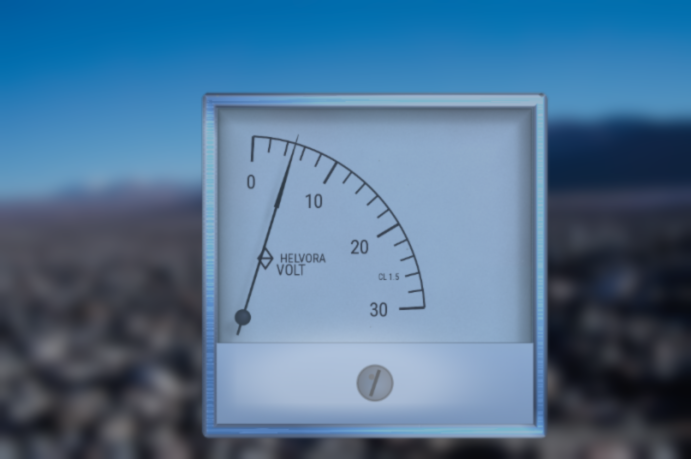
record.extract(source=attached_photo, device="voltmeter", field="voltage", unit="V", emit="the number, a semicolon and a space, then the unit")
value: 5; V
